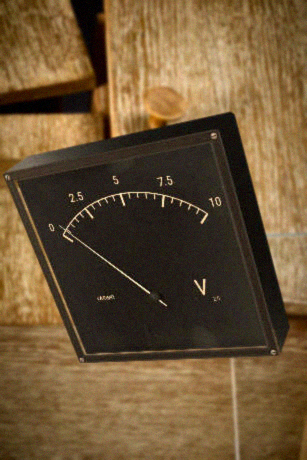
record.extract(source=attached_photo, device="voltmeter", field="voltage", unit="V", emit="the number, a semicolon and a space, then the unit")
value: 0.5; V
